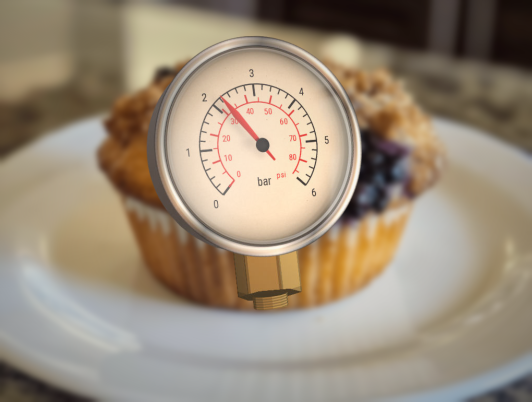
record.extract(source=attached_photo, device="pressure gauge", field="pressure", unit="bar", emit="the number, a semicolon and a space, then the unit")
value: 2.2; bar
